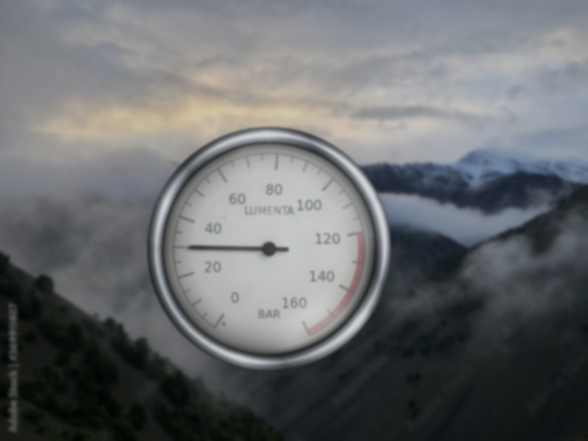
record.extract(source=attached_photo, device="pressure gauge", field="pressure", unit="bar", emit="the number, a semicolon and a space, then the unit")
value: 30; bar
